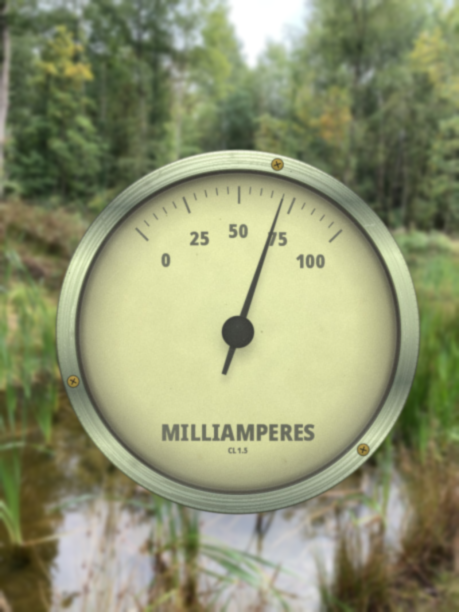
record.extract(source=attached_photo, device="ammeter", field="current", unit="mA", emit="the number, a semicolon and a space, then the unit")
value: 70; mA
